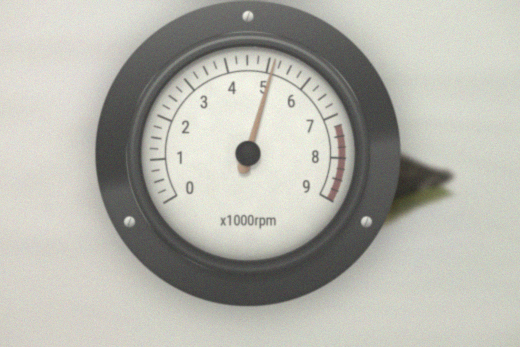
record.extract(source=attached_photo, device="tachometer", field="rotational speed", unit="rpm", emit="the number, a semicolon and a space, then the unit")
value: 5125; rpm
